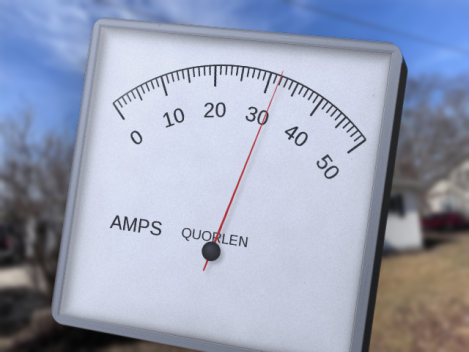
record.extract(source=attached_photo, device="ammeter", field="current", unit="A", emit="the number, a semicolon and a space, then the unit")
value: 32; A
